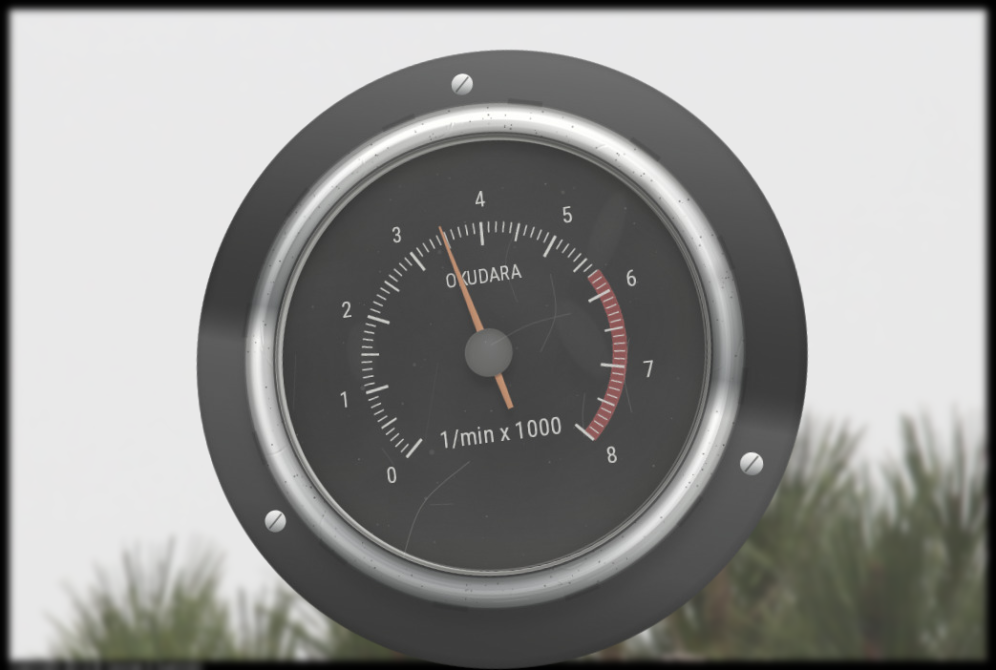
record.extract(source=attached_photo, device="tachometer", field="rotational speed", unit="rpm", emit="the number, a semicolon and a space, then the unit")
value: 3500; rpm
